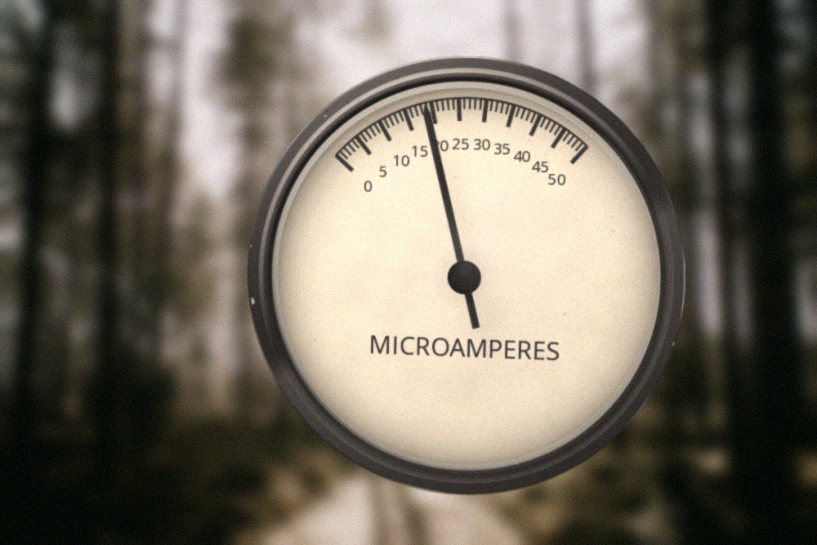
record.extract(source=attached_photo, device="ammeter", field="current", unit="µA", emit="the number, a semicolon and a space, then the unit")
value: 19; µA
